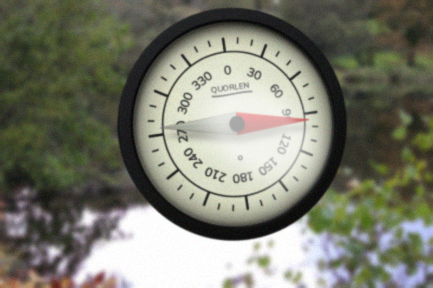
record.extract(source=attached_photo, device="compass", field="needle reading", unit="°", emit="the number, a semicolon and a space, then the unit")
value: 95; °
